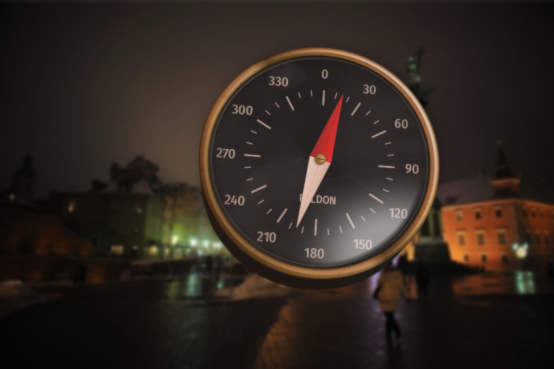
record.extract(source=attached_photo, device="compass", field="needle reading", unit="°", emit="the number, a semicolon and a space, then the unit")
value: 15; °
